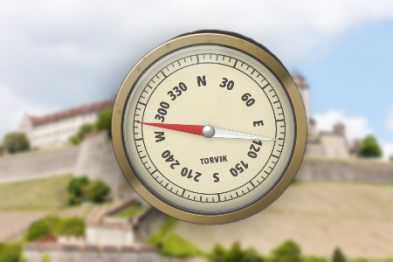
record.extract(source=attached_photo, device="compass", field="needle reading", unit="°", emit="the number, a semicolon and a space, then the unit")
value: 285; °
